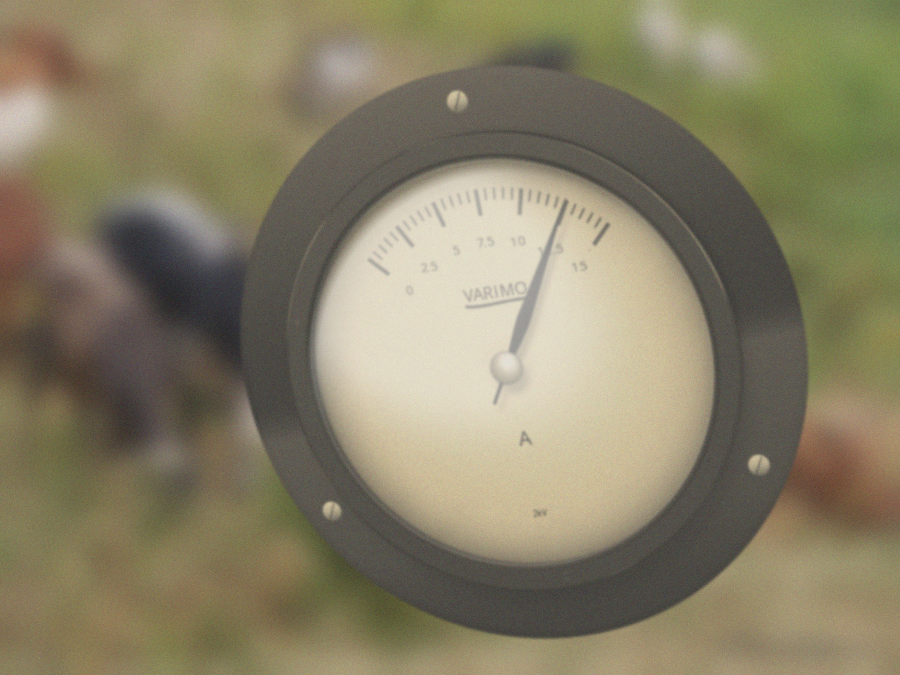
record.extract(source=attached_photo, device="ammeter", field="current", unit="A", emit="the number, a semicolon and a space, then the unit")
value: 12.5; A
